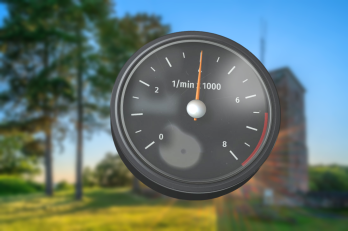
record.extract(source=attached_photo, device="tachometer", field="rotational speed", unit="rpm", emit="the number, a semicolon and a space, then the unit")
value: 4000; rpm
